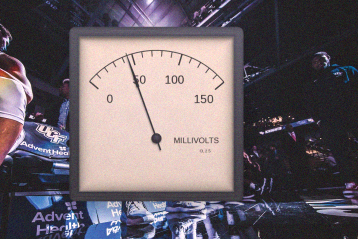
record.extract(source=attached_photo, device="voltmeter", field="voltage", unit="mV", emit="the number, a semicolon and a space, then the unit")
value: 45; mV
